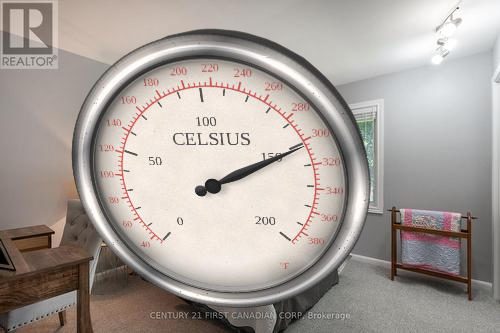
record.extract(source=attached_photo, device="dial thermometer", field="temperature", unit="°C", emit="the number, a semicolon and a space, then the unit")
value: 150; °C
